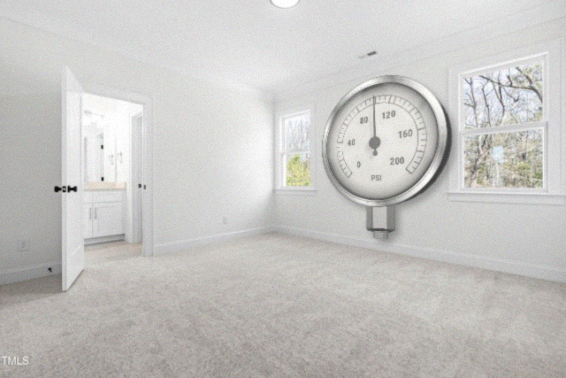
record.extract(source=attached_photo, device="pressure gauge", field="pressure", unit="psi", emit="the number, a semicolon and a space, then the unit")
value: 100; psi
